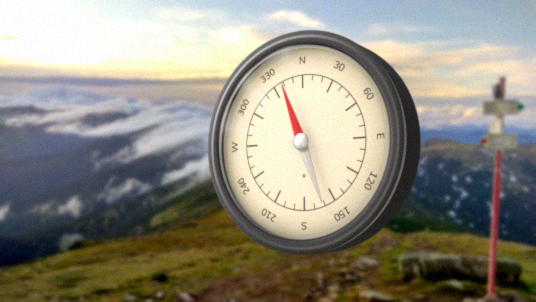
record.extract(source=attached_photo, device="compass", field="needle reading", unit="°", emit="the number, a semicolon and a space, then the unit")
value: 340; °
